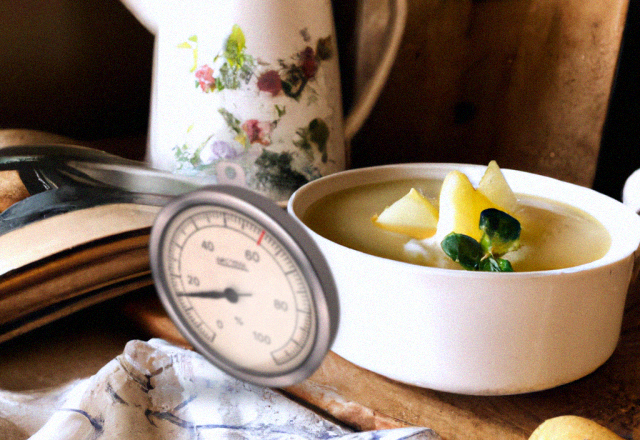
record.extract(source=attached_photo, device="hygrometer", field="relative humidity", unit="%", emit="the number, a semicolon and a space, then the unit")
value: 15; %
